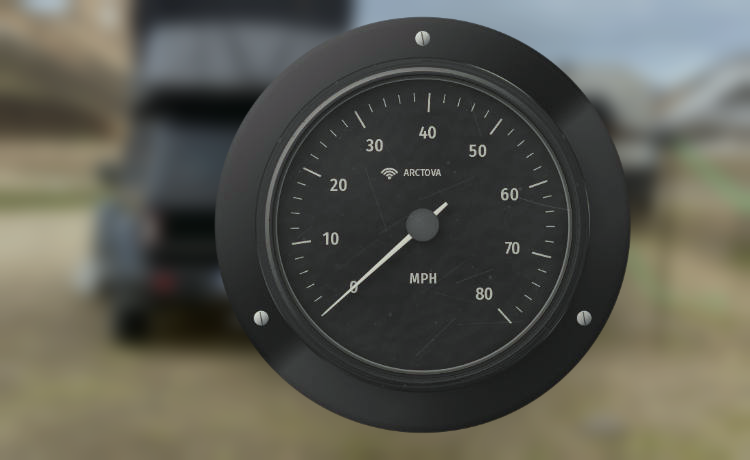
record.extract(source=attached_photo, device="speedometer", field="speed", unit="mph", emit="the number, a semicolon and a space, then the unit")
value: 0; mph
